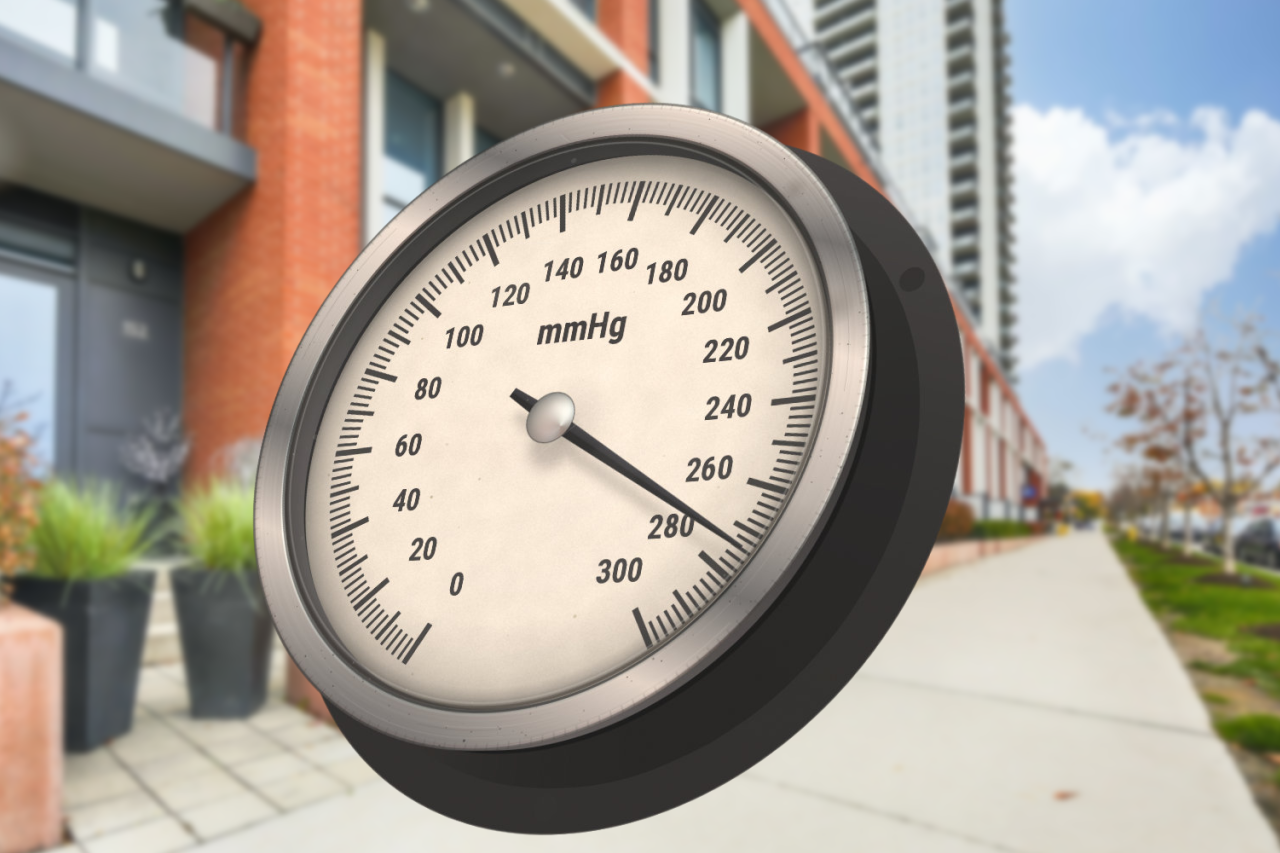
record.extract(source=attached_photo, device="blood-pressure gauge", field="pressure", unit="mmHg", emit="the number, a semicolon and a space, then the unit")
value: 274; mmHg
